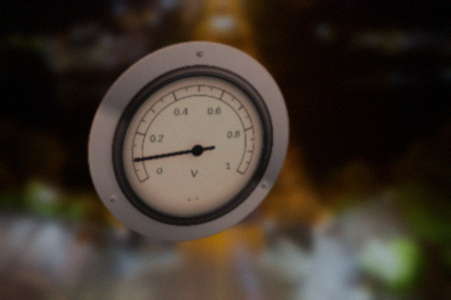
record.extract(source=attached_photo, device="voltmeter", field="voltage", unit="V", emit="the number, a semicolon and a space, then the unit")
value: 0.1; V
